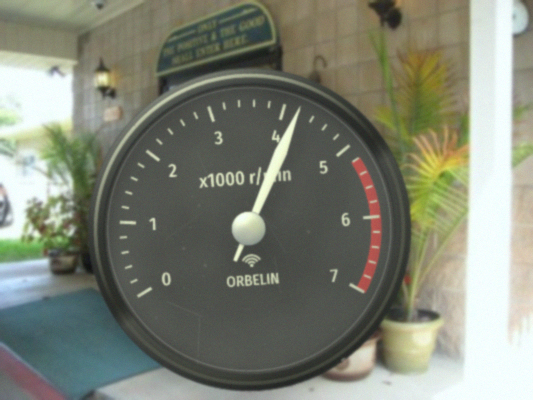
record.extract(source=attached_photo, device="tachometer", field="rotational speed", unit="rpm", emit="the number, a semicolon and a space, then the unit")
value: 4200; rpm
